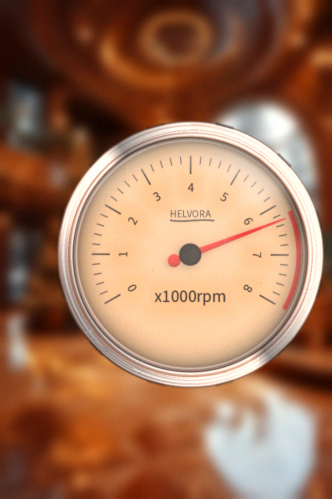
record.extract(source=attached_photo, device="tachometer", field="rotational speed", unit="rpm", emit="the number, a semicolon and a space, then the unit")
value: 6300; rpm
